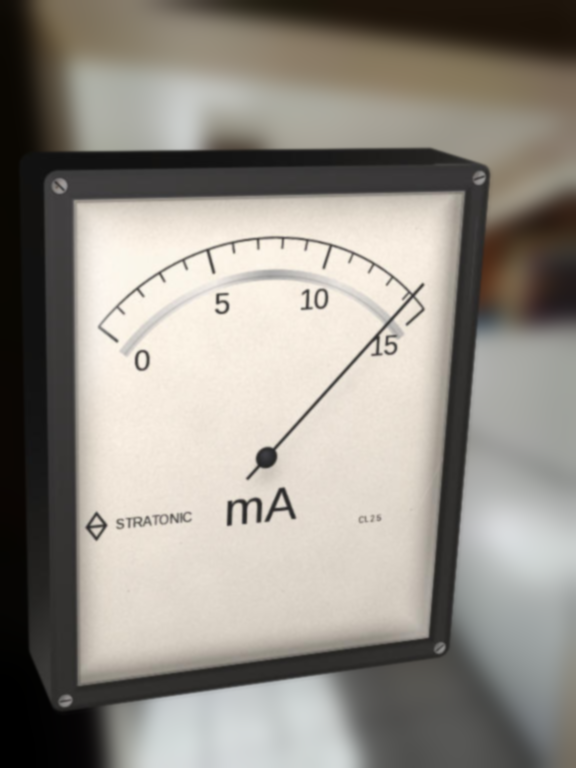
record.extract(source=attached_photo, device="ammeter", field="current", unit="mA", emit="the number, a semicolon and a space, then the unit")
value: 14; mA
